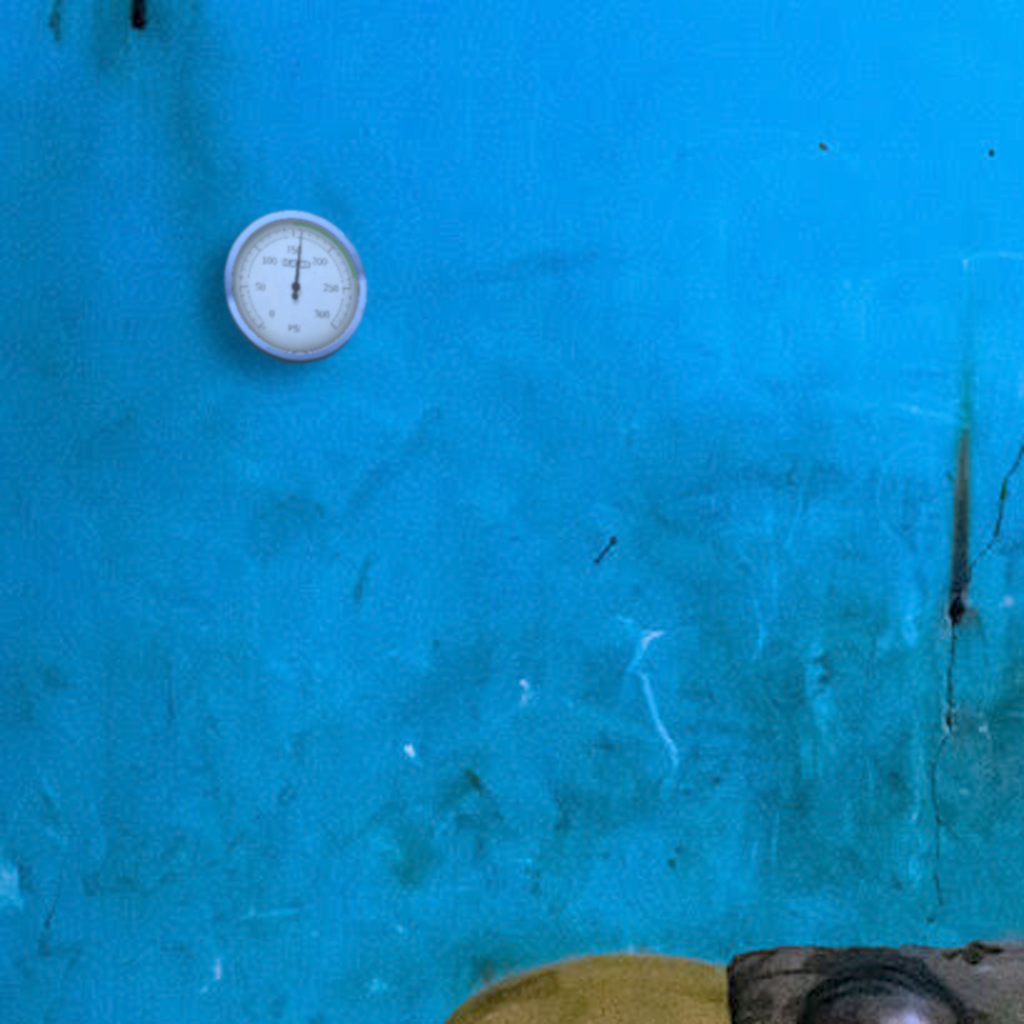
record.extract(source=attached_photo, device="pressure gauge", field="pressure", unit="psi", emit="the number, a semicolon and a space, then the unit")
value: 160; psi
